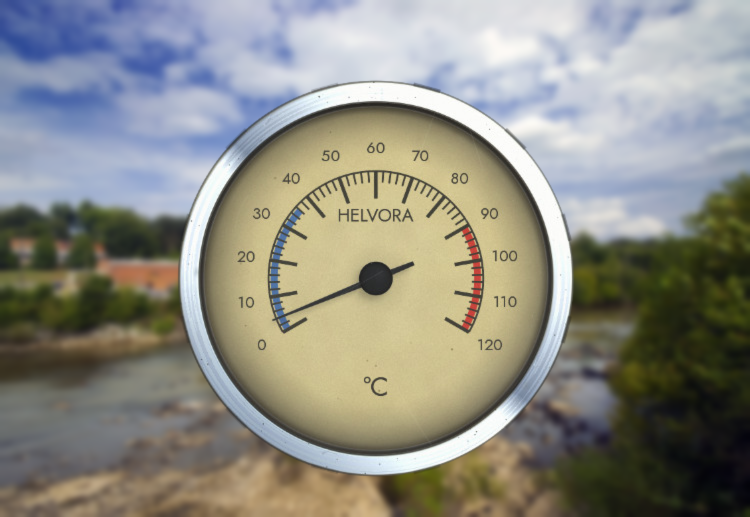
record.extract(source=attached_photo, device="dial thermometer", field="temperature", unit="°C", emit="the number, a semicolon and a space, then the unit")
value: 4; °C
